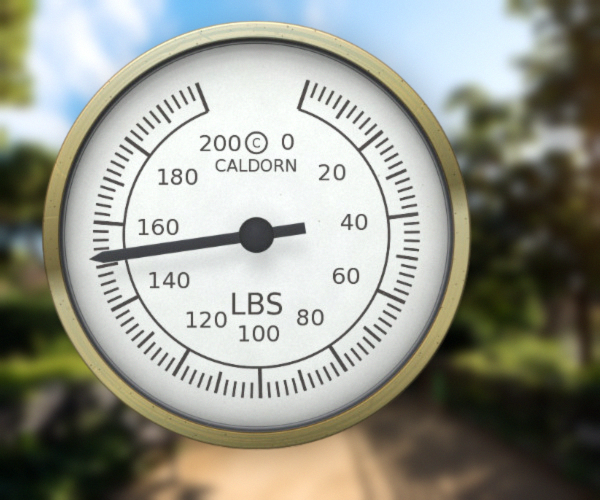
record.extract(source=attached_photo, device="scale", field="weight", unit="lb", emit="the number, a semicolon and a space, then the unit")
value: 152; lb
